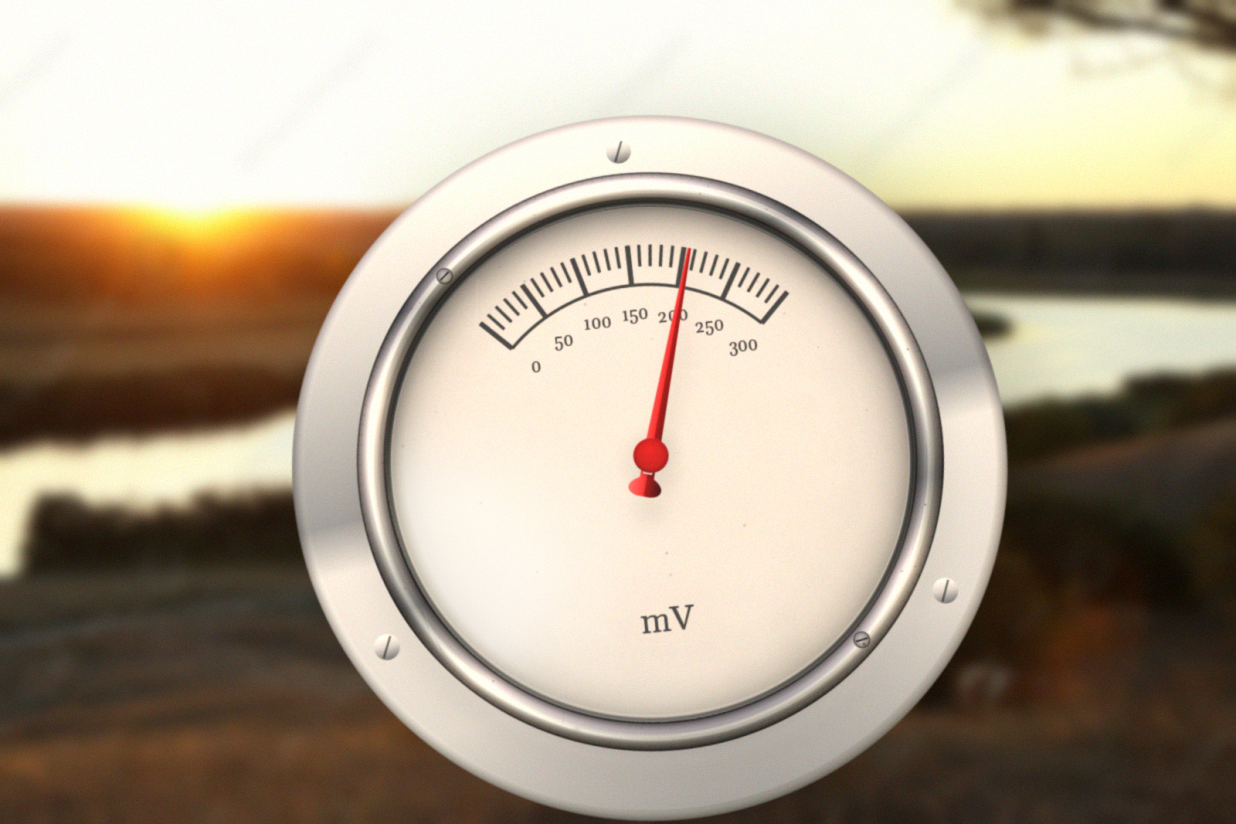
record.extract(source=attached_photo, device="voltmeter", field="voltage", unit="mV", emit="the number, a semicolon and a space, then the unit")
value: 205; mV
